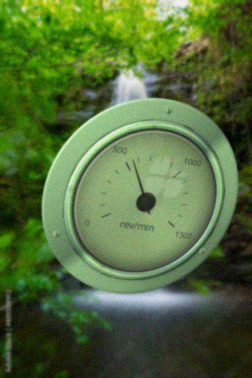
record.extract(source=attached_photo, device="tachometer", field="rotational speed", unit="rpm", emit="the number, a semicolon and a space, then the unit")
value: 550; rpm
